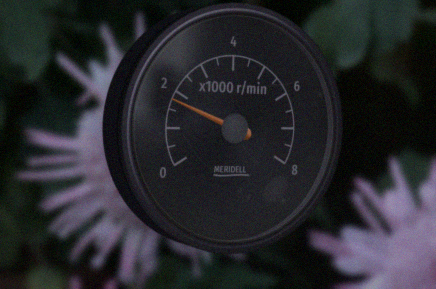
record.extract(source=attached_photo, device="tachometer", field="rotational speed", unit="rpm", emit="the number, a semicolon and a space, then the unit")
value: 1750; rpm
